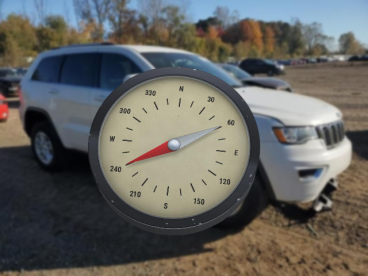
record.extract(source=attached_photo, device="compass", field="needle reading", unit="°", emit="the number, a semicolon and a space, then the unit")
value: 240; °
